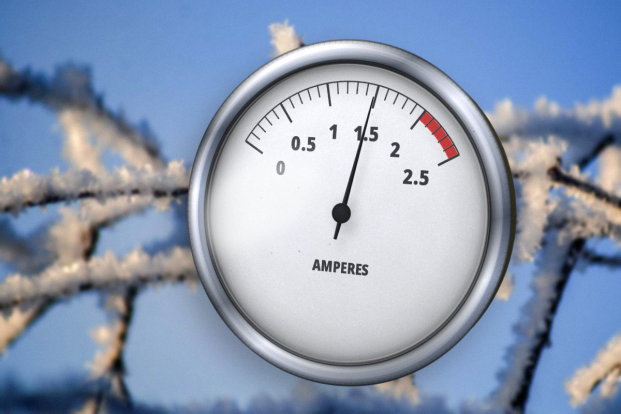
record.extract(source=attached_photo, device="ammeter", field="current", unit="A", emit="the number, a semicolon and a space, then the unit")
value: 1.5; A
